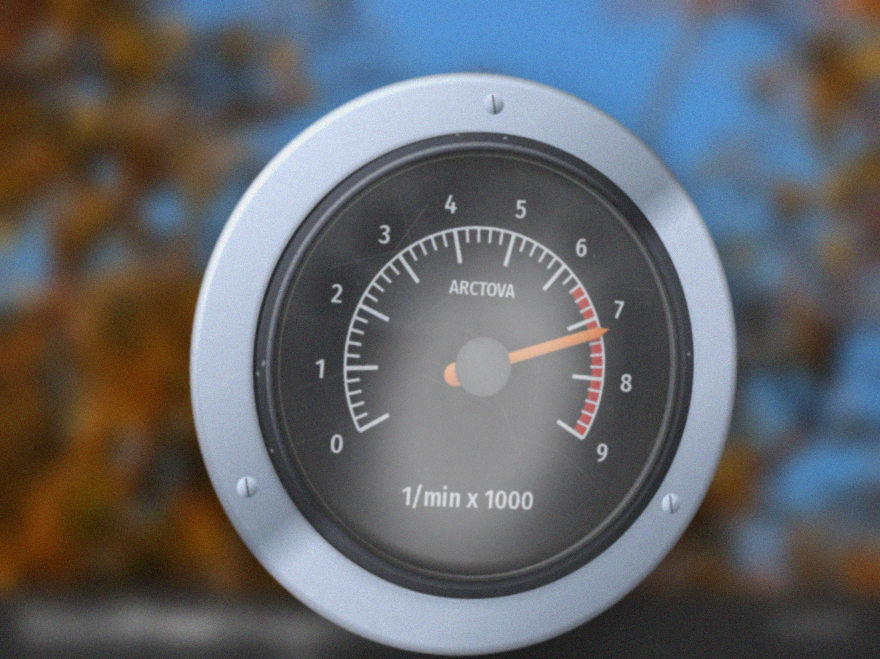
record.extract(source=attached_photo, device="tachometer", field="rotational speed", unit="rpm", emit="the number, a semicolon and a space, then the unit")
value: 7200; rpm
